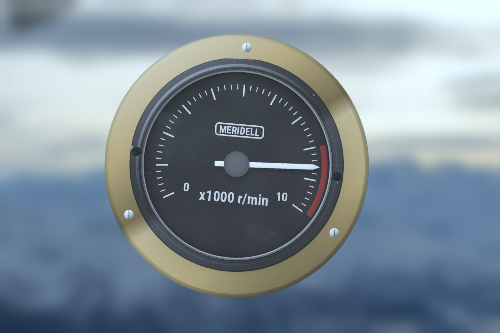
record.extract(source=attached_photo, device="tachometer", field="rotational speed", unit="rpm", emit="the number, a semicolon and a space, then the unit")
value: 8600; rpm
